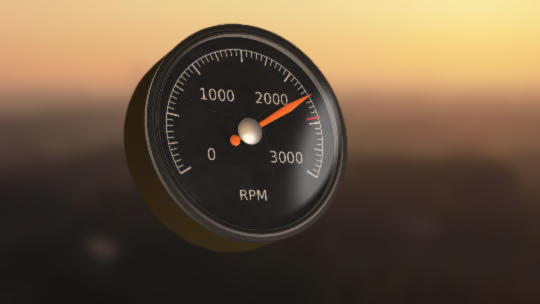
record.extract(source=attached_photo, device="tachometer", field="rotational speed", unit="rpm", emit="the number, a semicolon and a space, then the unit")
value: 2250; rpm
